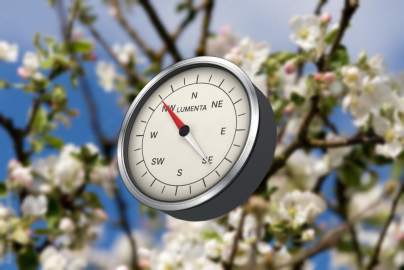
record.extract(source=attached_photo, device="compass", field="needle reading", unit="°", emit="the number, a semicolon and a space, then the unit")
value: 315; °
